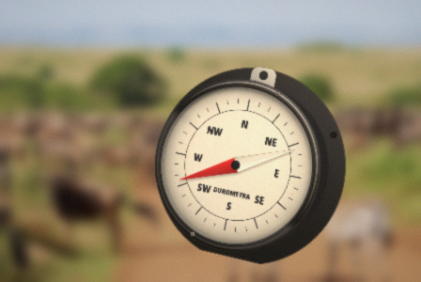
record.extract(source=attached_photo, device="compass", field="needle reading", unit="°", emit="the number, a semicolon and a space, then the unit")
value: 245; °
